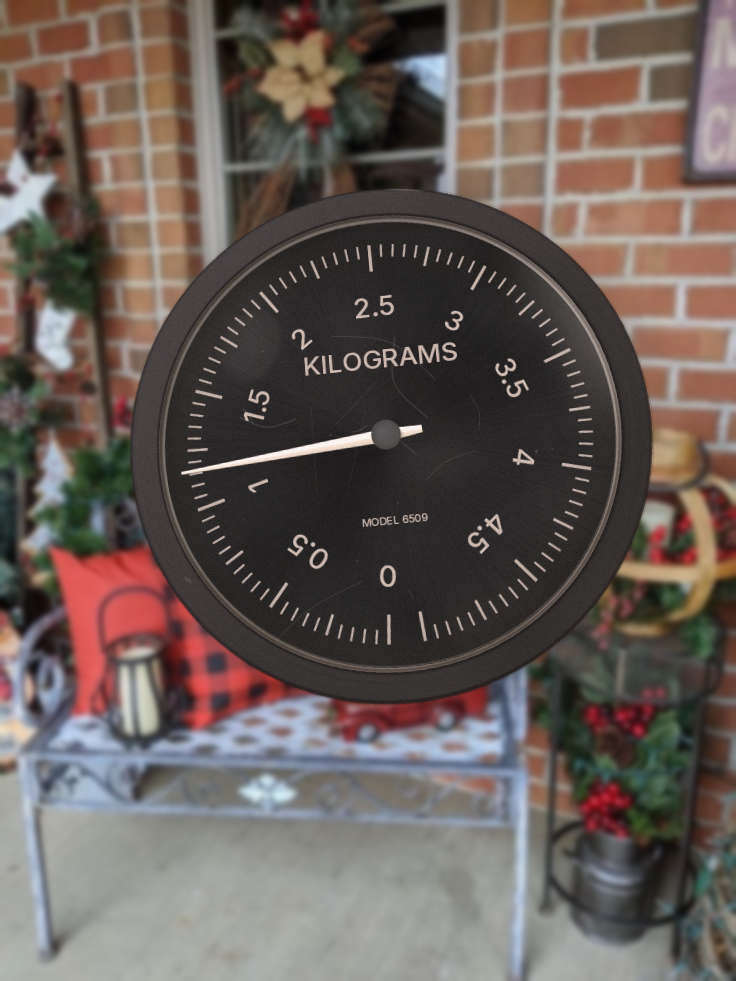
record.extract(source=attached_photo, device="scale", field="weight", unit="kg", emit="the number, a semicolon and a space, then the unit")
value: 1.15; kg
